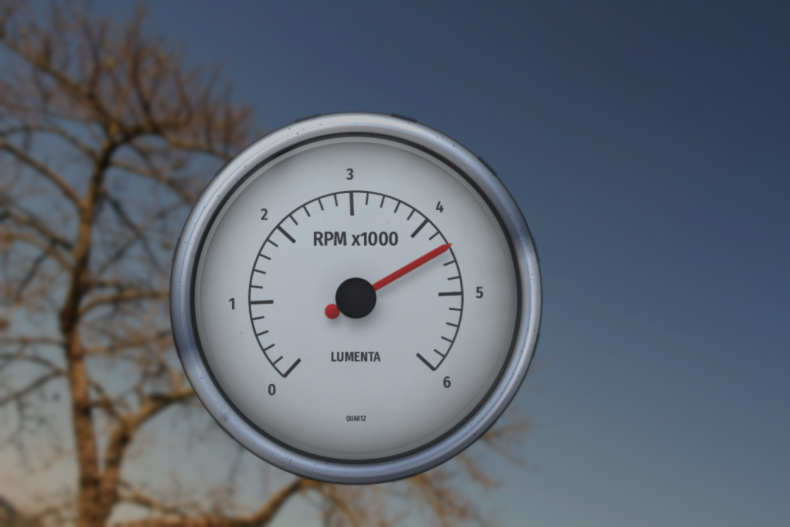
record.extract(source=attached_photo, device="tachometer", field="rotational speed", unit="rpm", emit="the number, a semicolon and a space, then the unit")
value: 4400; rpm
